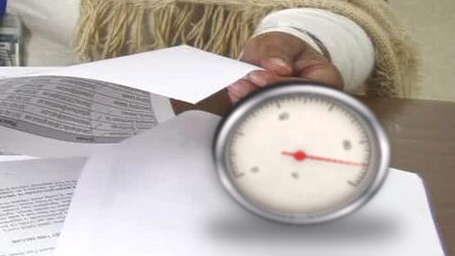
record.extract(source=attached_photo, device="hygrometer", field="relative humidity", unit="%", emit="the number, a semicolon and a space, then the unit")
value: 90; %
